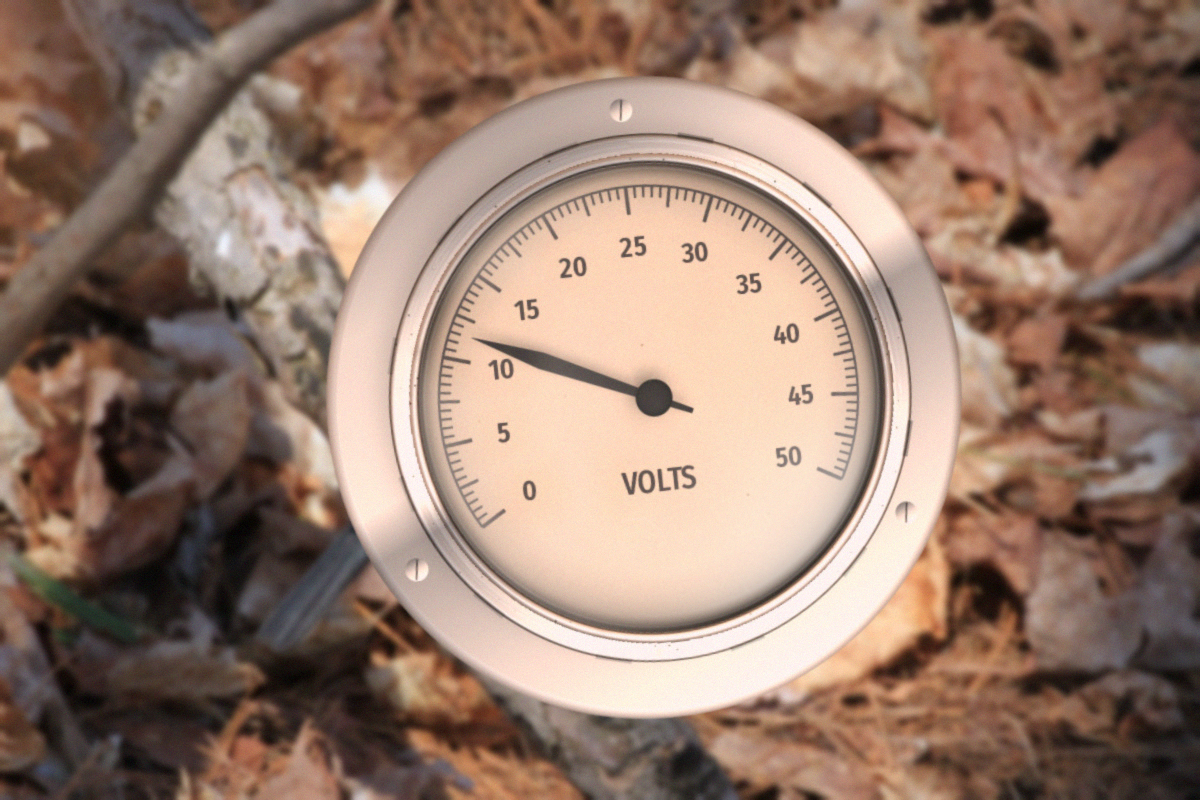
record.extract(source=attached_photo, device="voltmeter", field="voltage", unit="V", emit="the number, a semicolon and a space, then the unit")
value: 11.5; V
